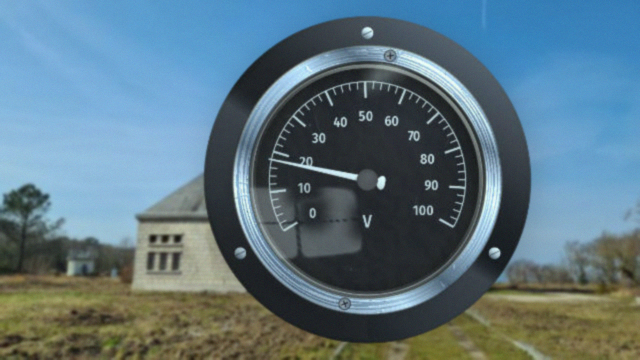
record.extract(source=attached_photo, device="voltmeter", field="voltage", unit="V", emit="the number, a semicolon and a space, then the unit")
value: 18; V
